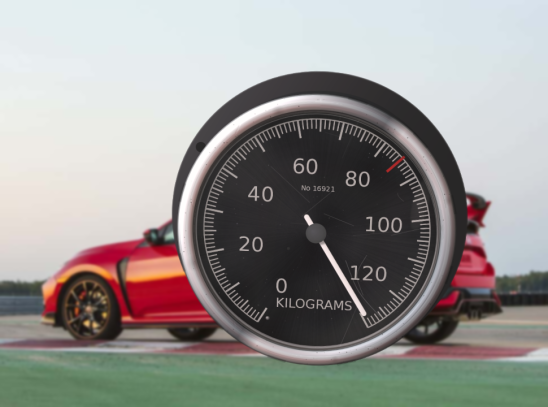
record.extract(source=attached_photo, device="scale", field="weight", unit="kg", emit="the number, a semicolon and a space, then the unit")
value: 129; kg
